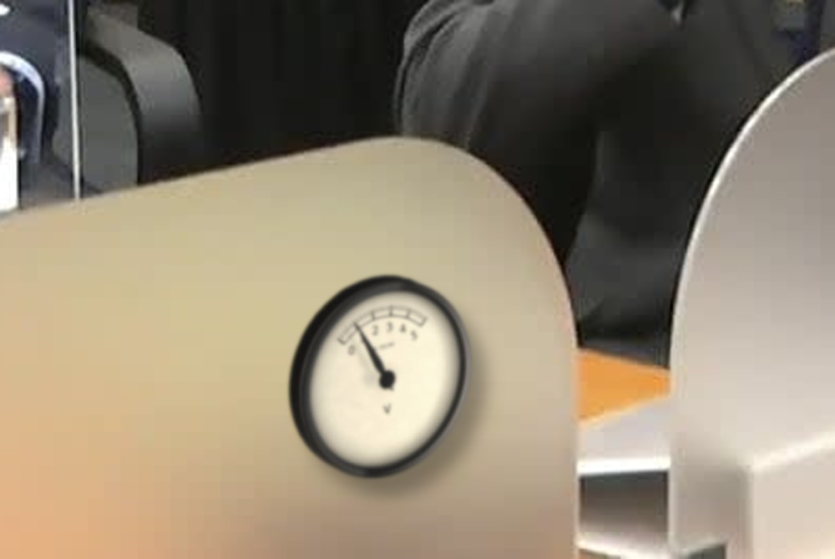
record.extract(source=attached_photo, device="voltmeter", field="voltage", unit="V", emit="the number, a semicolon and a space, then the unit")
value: 1; V
